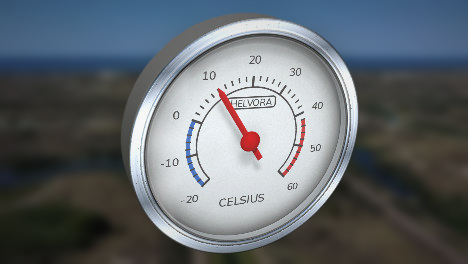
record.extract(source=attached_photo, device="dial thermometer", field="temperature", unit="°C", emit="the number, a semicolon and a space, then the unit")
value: 10; °C
